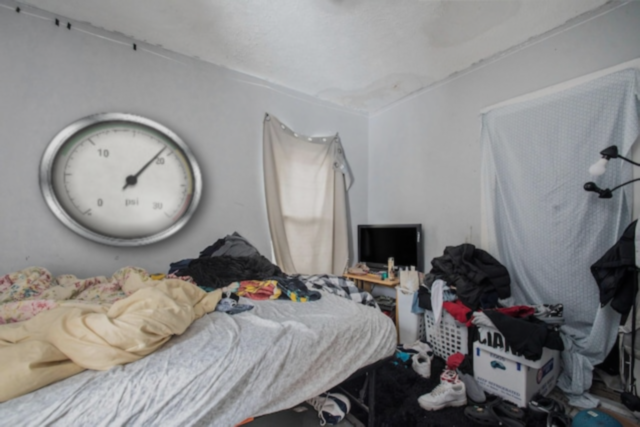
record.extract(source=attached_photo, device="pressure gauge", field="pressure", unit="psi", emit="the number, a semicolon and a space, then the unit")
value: 19; psi
